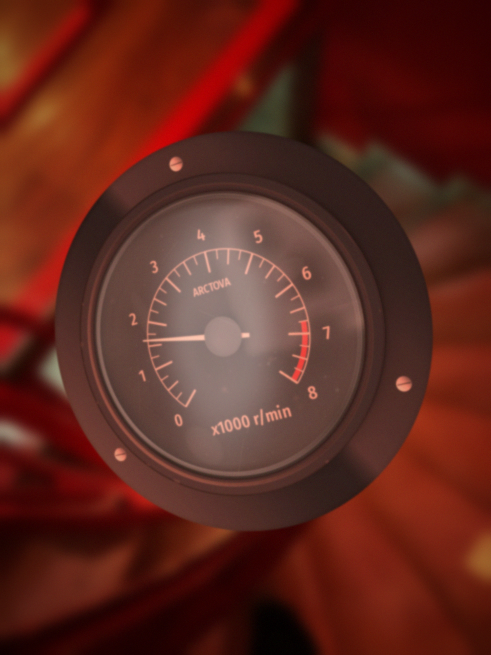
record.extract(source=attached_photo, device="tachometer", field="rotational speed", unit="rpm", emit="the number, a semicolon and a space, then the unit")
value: 1625; rpm
